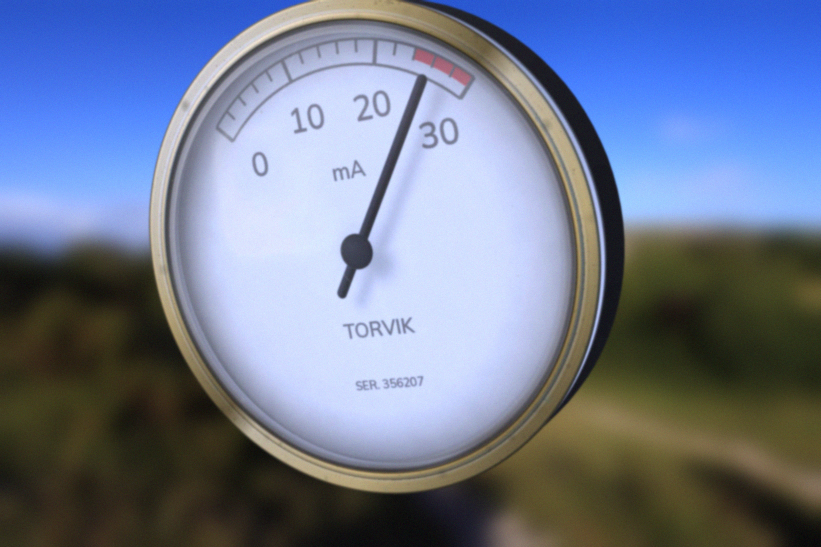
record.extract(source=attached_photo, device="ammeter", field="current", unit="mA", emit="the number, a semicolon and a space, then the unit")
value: 26; mA
